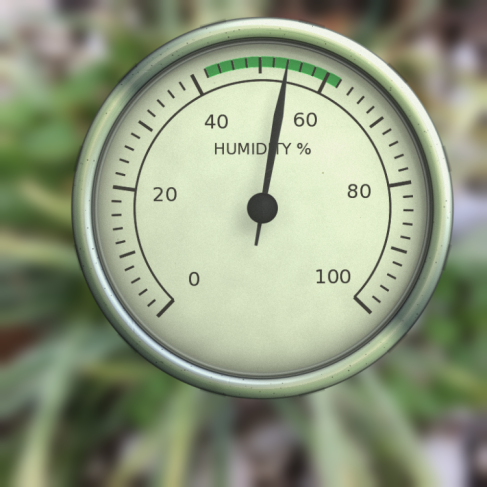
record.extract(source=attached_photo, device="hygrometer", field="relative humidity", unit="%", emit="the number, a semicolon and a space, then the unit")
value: 54; %
